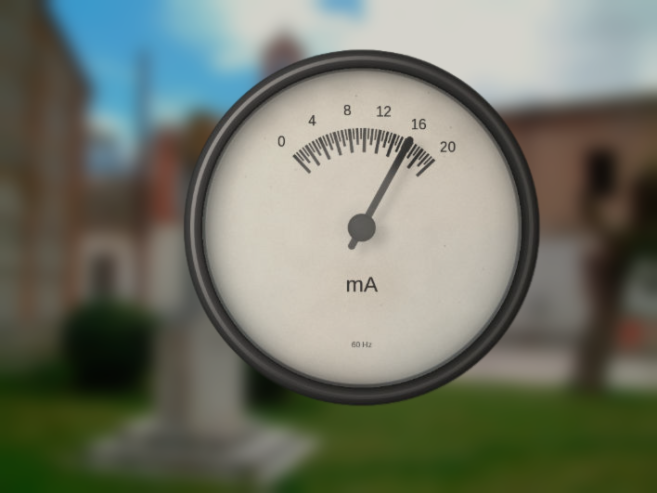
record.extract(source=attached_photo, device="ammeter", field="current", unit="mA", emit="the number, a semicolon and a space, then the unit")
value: 16; mA
